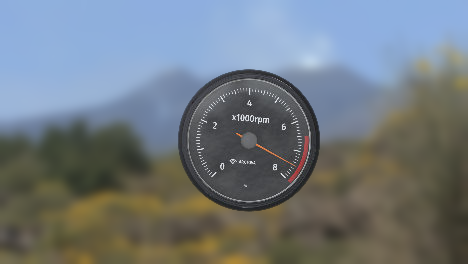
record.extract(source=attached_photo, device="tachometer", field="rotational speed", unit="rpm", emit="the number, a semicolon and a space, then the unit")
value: 7500; rpm
